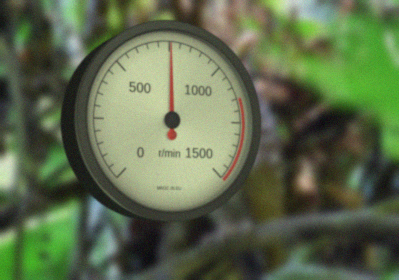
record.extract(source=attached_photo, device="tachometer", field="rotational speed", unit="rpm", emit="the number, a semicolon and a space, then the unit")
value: 750; rpm
